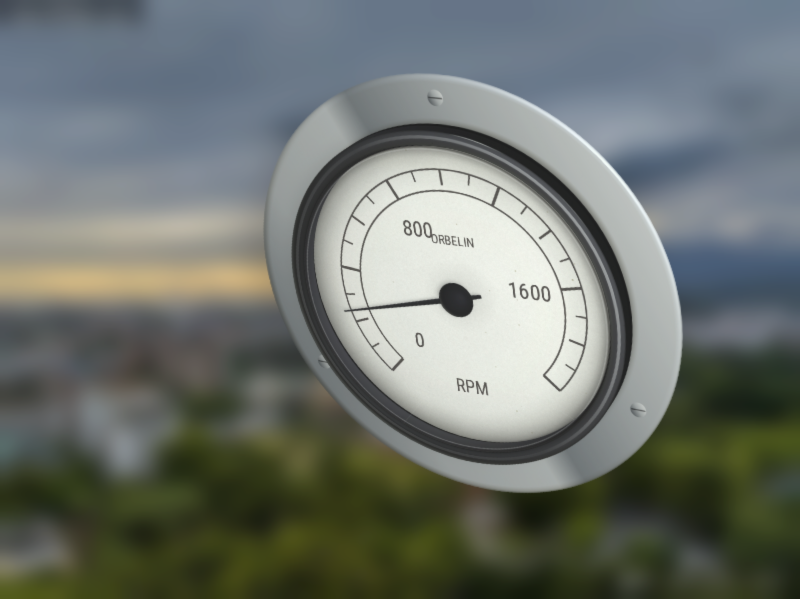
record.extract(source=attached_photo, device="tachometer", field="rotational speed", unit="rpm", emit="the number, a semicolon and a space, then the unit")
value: 250; rpm
